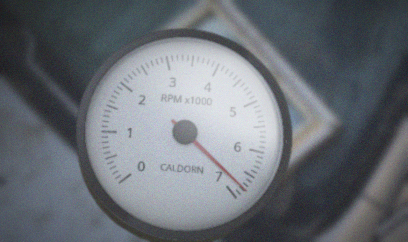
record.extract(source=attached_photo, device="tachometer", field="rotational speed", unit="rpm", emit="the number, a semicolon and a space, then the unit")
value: 6800; rpm
